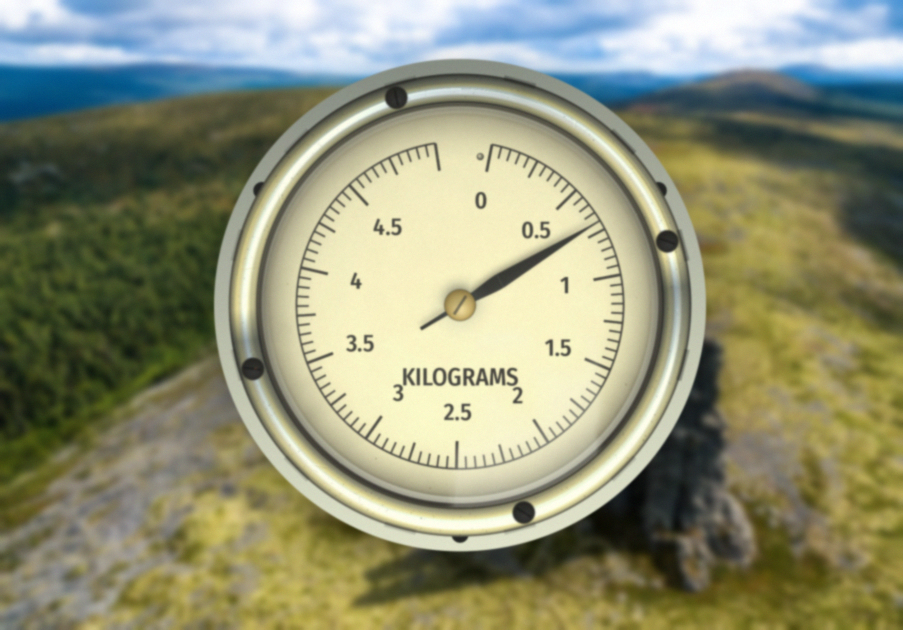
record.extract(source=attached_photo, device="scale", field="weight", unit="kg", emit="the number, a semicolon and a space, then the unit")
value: 0.7; kg
